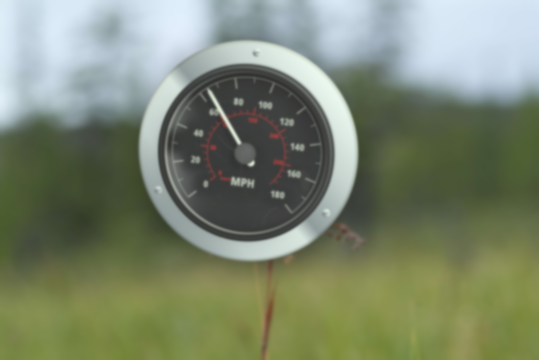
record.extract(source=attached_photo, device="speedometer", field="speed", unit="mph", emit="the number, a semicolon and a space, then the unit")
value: 65; mph
